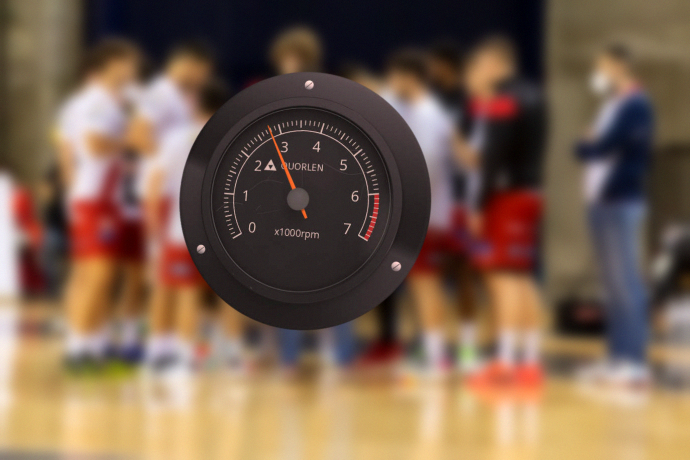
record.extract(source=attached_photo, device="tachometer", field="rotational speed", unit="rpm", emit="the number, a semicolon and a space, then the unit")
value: 2800; rpm
